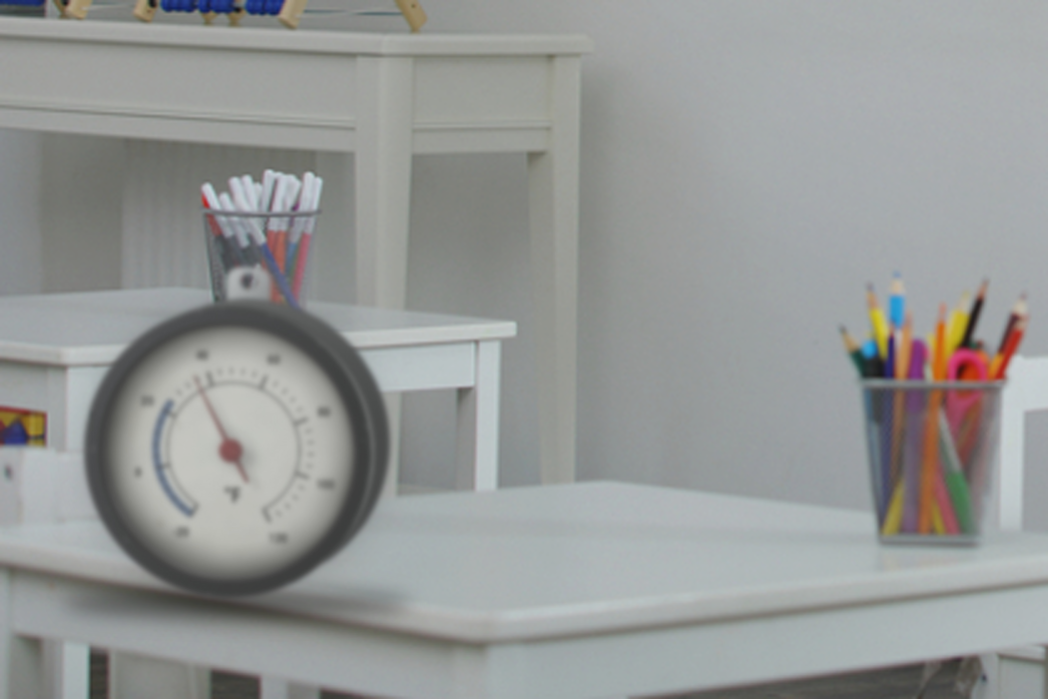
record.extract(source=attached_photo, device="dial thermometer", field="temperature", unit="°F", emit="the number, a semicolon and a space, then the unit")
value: 36; °F
